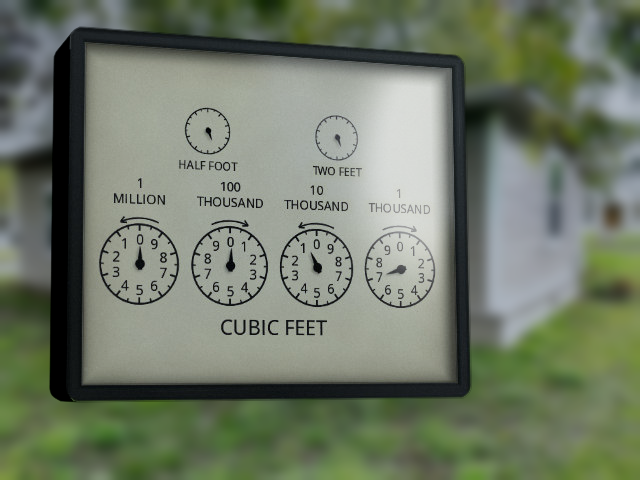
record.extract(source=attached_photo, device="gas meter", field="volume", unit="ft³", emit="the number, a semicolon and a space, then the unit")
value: 700; ft³
